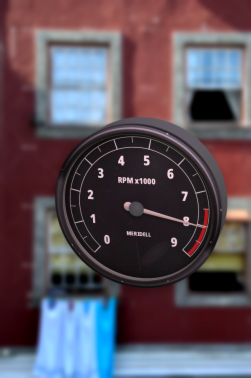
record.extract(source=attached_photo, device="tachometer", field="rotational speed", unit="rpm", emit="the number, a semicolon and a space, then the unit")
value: 8000; rpm
